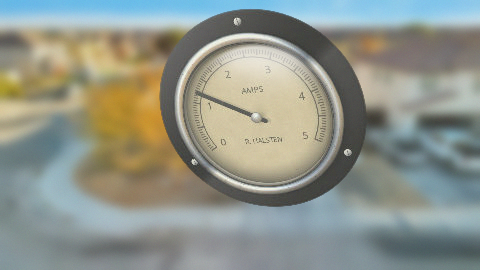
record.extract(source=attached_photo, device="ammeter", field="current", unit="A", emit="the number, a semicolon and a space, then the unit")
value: 1.25; A
